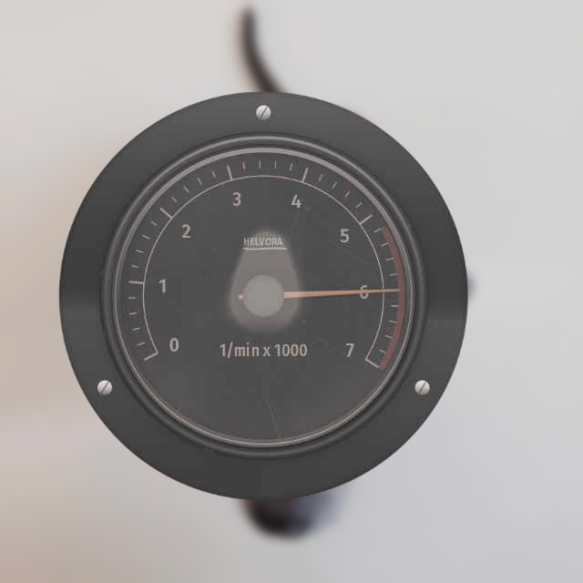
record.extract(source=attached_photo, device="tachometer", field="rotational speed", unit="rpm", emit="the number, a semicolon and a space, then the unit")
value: 6000; rpm
